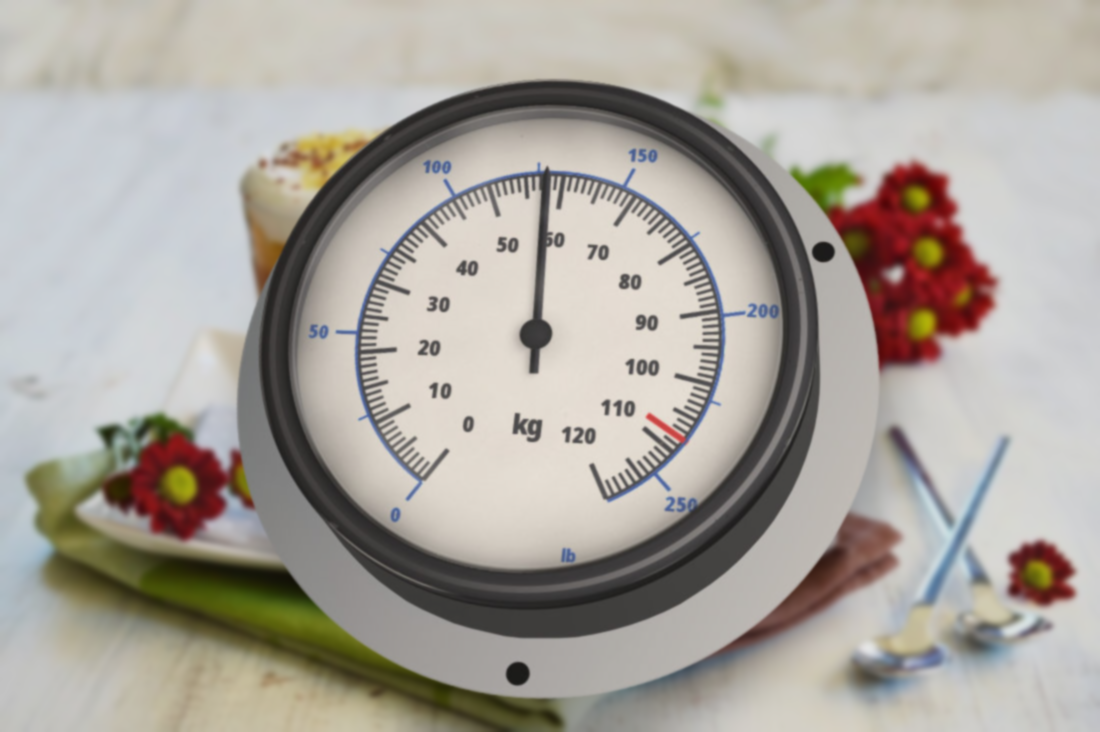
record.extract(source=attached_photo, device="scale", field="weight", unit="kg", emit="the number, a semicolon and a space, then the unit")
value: 58; kg
